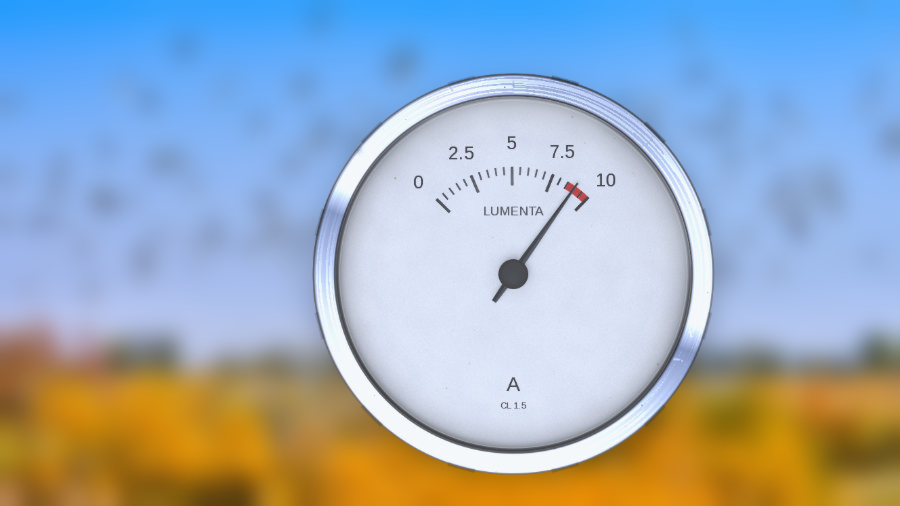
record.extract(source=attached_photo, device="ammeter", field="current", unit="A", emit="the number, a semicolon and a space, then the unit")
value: 9; A
